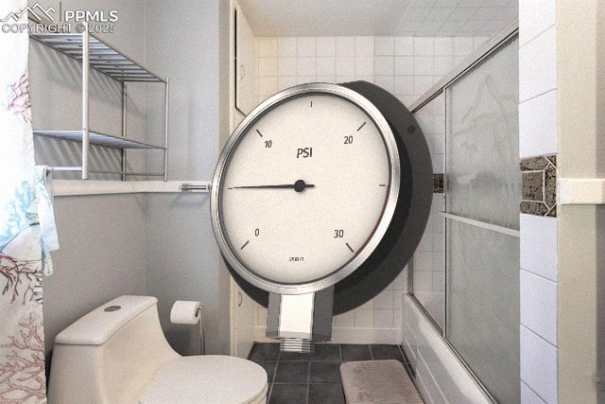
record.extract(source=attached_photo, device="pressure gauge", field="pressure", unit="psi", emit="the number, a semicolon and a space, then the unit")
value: 5; psi
